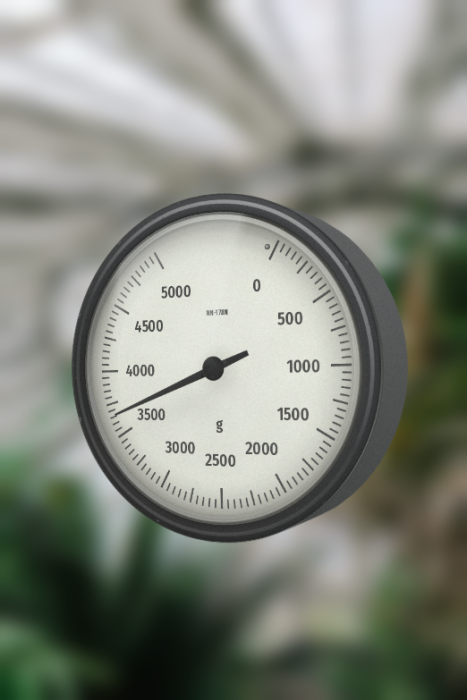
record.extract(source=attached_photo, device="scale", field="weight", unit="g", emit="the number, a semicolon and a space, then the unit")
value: 3650; g
